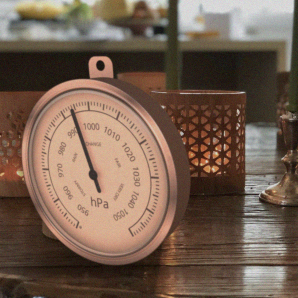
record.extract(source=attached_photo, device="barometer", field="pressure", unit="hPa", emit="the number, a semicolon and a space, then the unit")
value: 995; hPa
